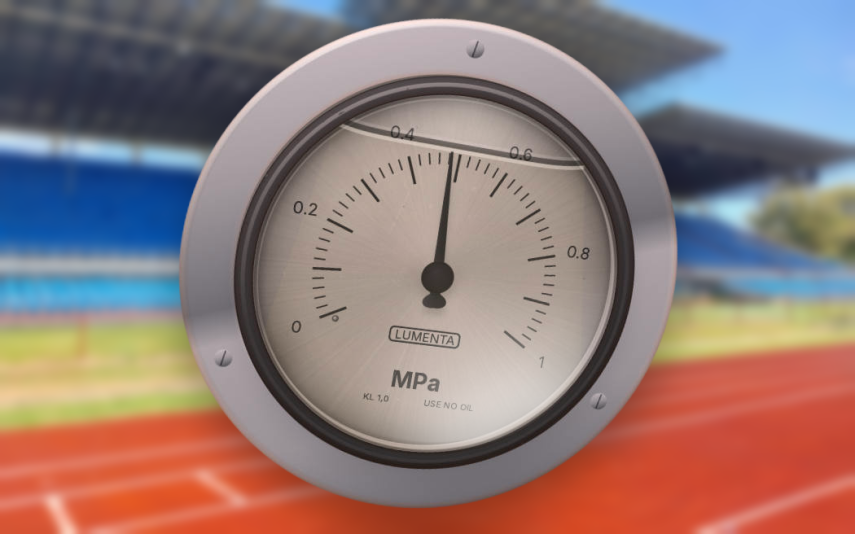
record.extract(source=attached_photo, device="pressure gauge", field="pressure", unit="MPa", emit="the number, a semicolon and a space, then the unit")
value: 0.48; MPa
